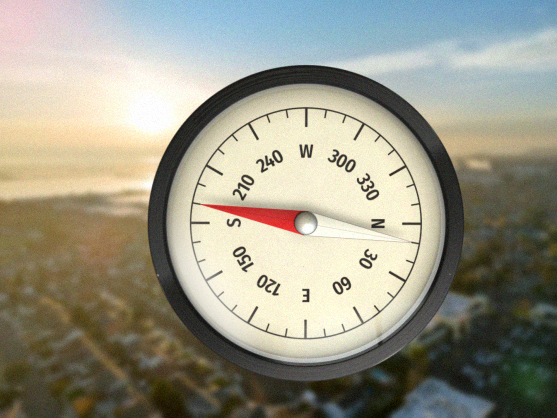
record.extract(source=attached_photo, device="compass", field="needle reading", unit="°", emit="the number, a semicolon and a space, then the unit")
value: 190; °
